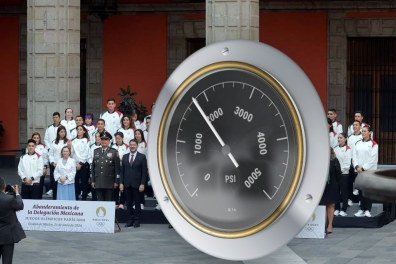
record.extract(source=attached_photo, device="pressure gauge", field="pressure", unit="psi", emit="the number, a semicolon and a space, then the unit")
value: 1800; psi
